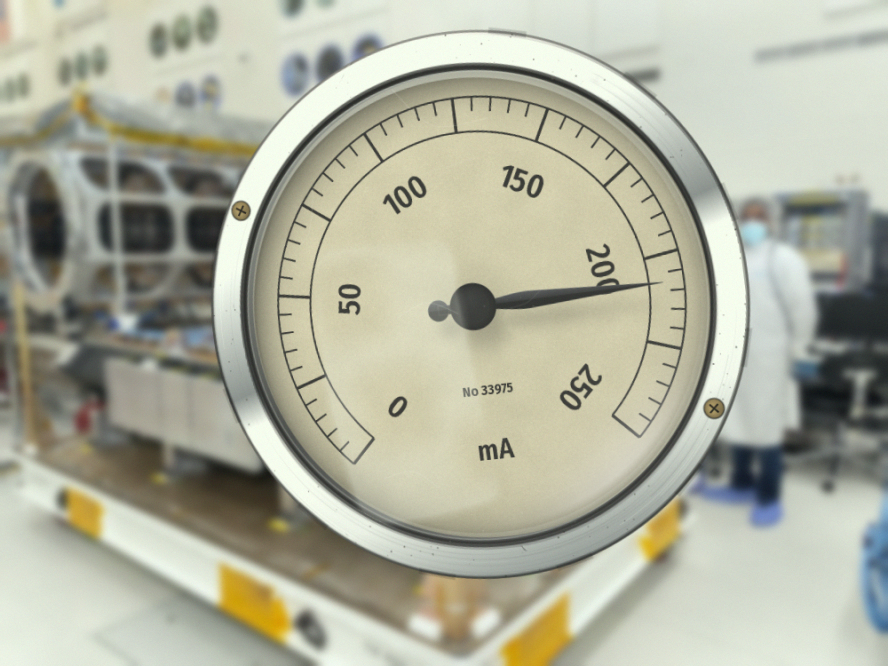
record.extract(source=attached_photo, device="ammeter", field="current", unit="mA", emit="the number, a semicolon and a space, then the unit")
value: 207.5; mA
